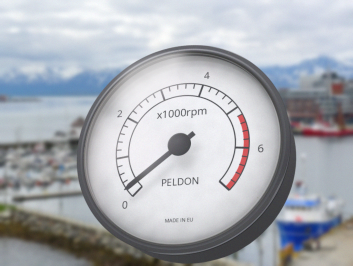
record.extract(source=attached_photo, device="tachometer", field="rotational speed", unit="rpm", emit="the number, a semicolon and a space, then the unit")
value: 200; rpm
